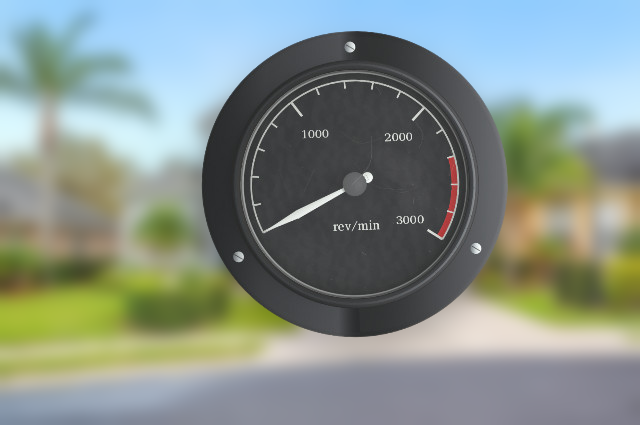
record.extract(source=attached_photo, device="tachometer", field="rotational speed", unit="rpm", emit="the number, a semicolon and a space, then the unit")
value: 0; rpm
